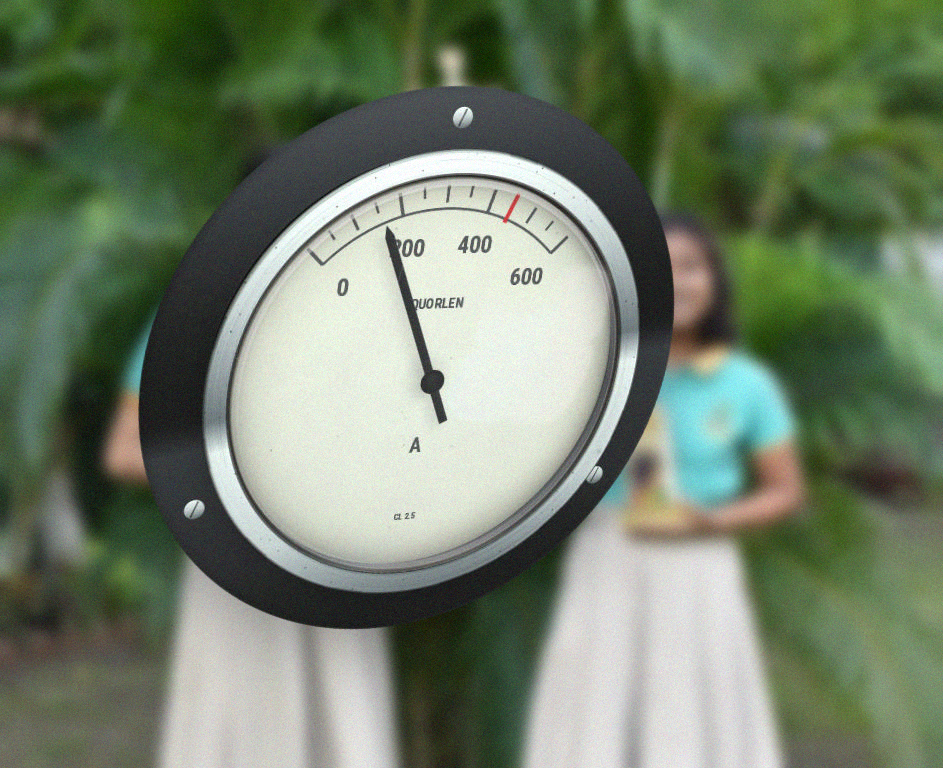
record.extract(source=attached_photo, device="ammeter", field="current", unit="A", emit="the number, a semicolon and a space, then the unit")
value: 150; A
